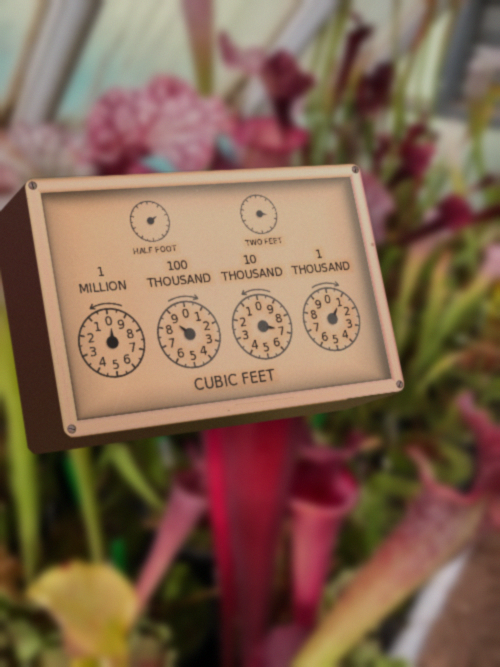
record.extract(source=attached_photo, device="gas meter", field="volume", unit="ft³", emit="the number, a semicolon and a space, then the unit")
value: 987100; ft³
